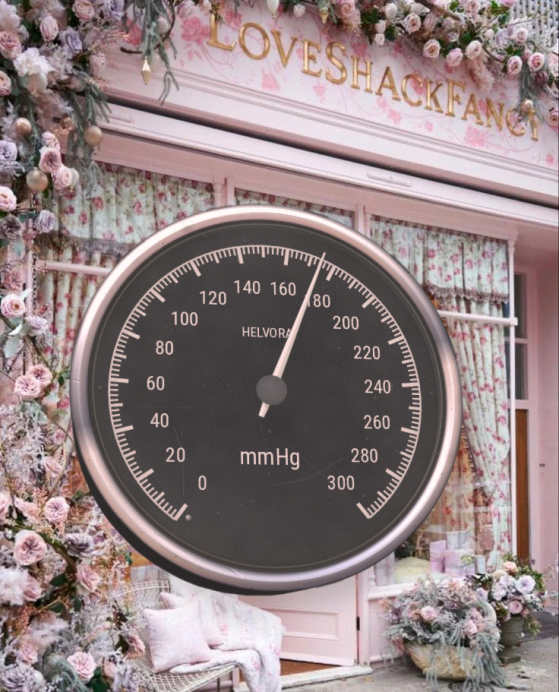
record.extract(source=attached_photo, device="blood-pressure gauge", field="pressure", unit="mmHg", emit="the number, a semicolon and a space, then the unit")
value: 174; mmHg
